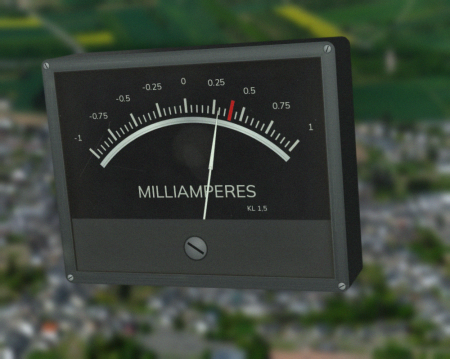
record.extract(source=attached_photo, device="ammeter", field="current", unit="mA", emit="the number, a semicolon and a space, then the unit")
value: 0.3; mA
